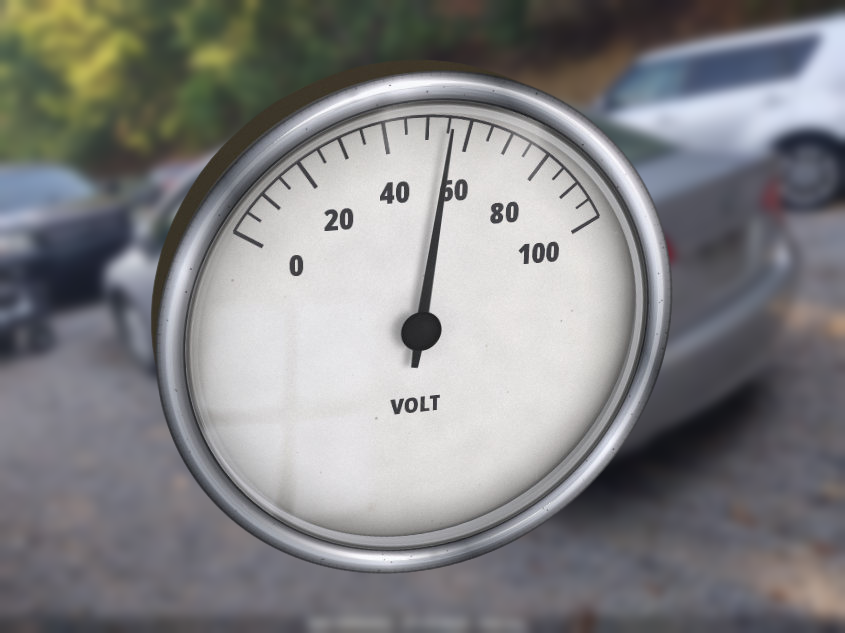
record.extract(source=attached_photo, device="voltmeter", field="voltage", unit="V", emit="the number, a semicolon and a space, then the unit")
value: 55; V
